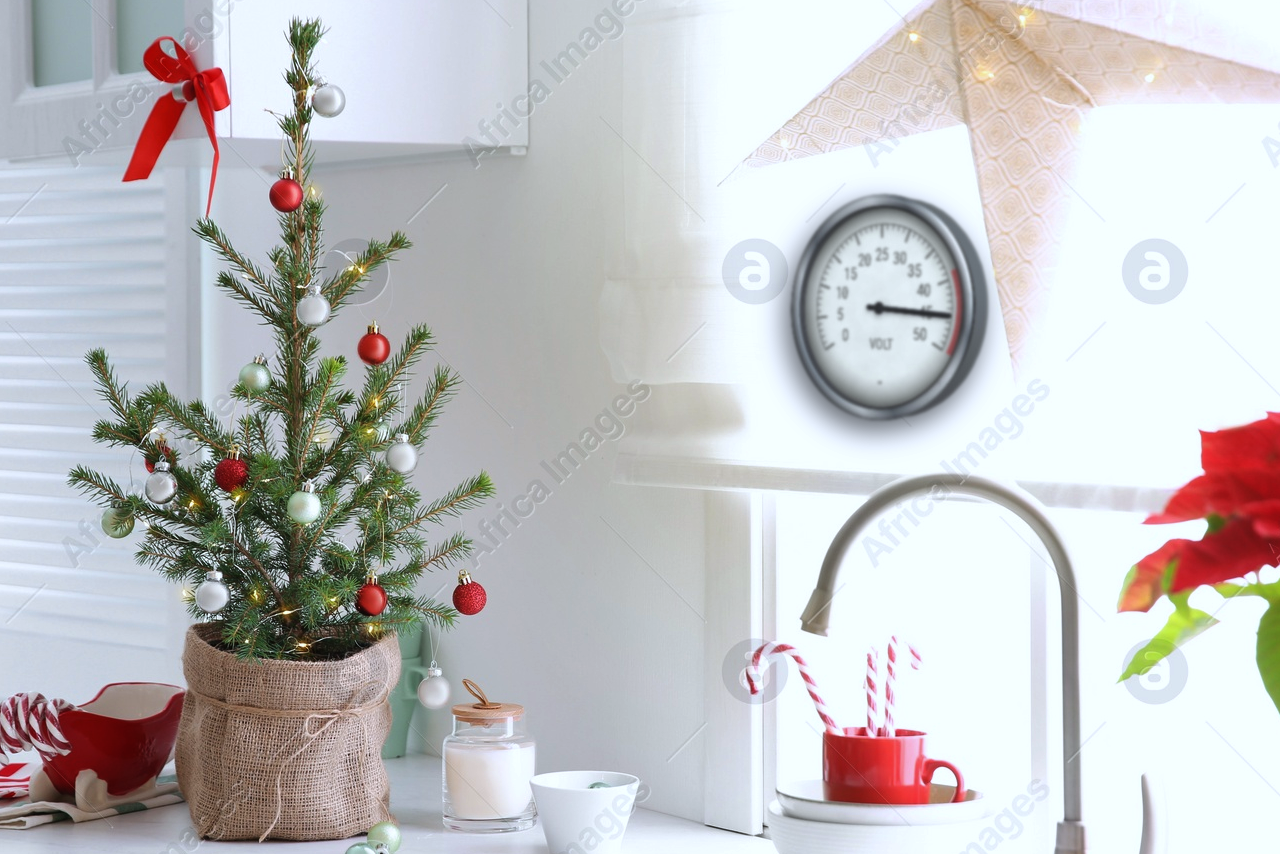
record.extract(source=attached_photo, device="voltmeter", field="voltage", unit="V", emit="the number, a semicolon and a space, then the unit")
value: 45; V
